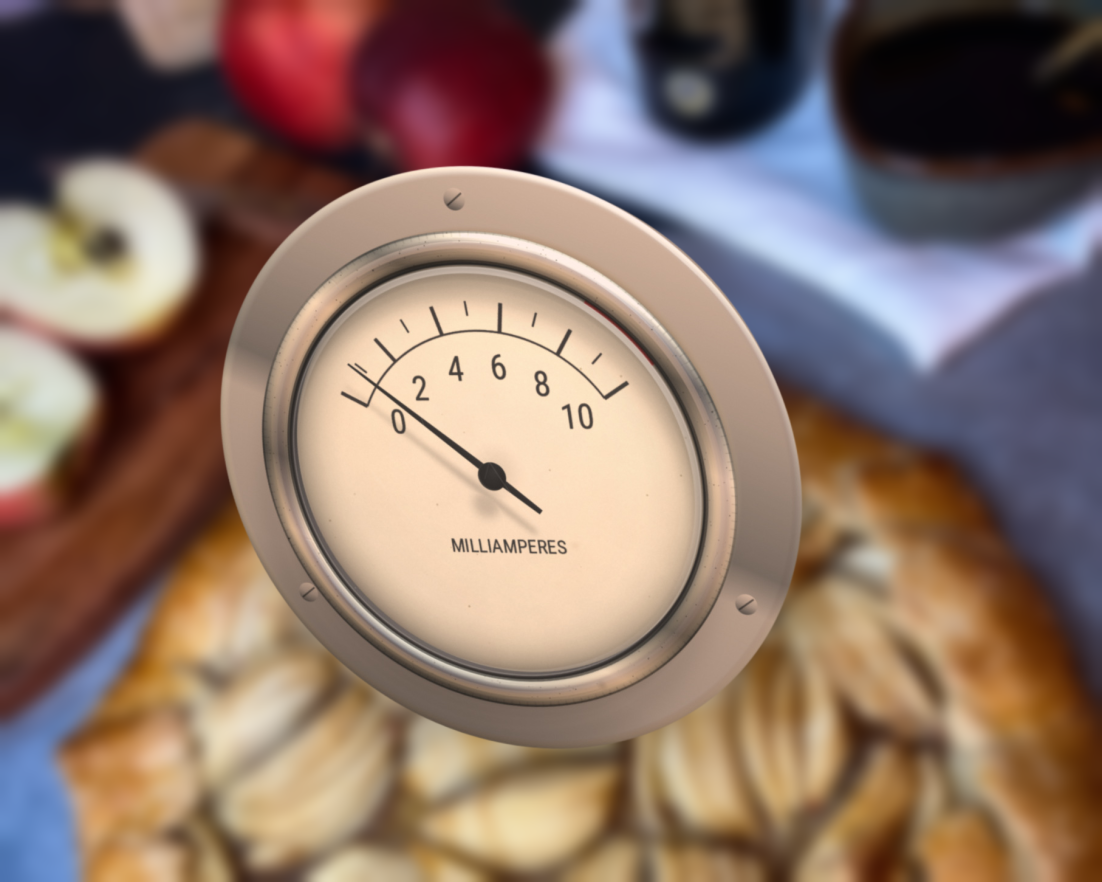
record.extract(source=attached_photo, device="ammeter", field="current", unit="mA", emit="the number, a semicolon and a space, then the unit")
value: 1; mA
